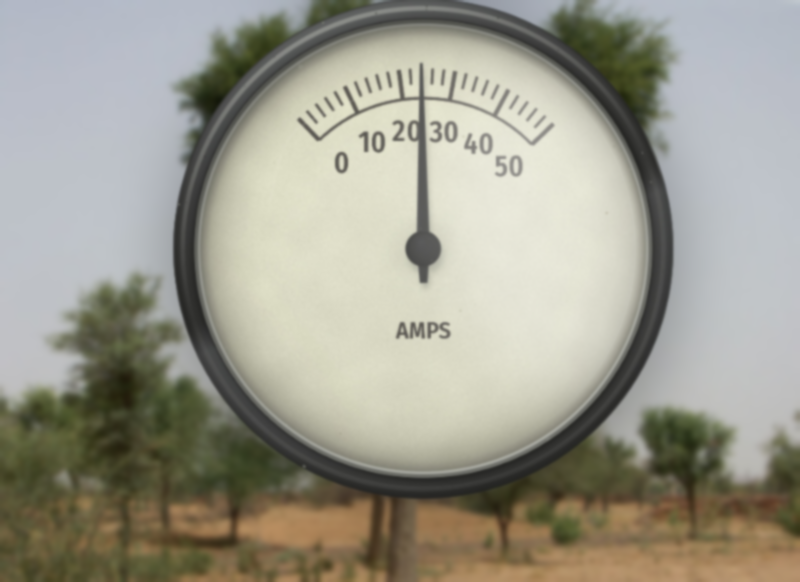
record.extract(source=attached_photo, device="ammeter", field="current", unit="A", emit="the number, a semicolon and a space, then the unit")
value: 24; A
